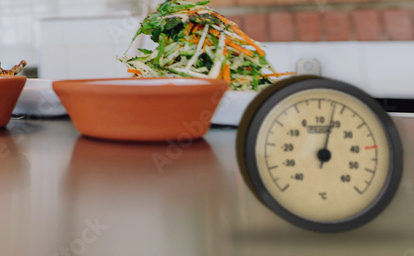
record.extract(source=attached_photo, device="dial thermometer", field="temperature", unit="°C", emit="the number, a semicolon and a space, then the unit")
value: 15; °C
